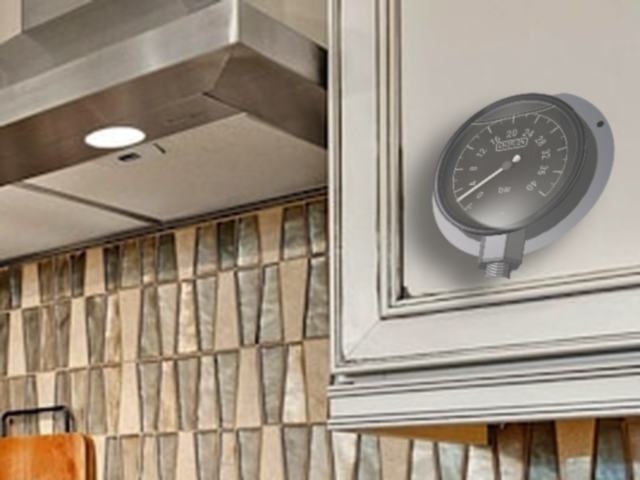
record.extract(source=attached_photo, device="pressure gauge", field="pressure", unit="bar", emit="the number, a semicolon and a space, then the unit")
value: 2; bar
